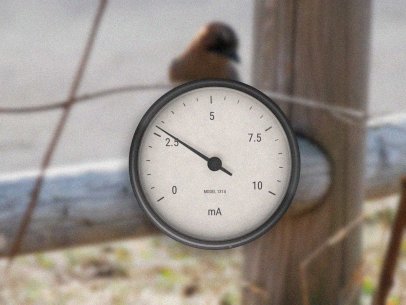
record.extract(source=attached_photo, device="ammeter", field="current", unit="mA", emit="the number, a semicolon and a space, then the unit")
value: 2.75; mA
